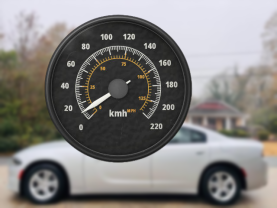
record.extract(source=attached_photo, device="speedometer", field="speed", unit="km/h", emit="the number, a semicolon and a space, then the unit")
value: 10; km/h
